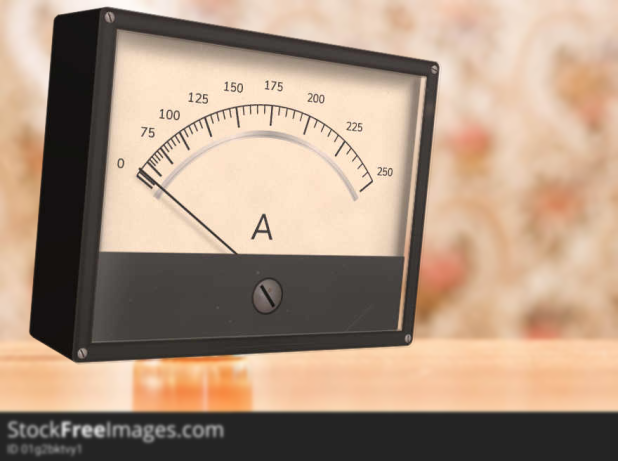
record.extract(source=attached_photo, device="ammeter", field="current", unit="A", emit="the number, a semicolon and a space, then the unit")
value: 25; A
